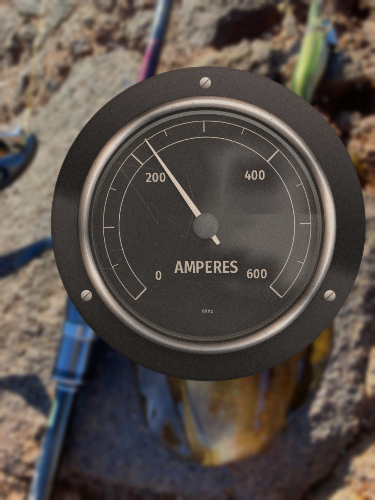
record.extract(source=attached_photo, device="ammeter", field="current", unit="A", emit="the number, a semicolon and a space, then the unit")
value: 225; A
